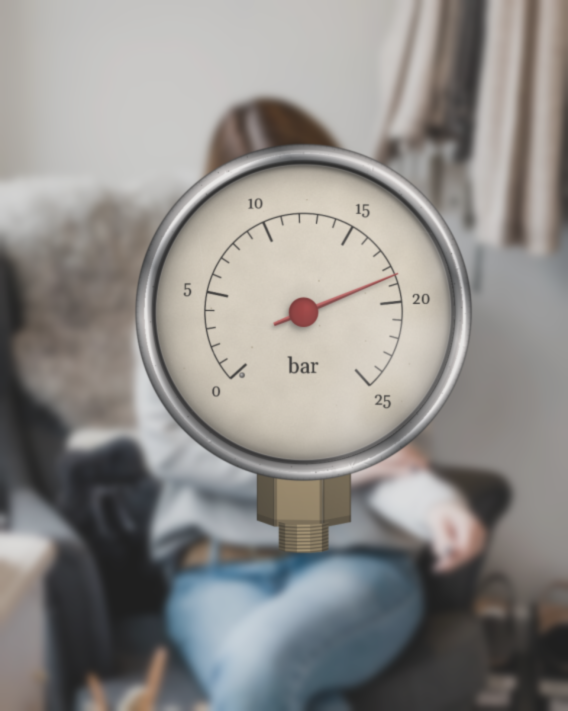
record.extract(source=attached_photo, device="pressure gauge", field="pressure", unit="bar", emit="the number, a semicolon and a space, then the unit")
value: 18.5; bar
